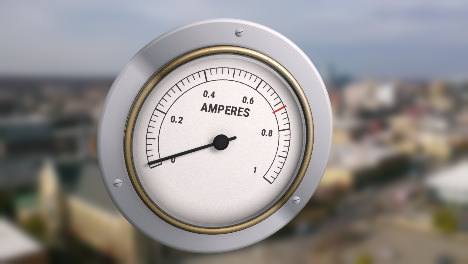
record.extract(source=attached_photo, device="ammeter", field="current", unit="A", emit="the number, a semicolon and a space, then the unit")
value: 0.02; A
